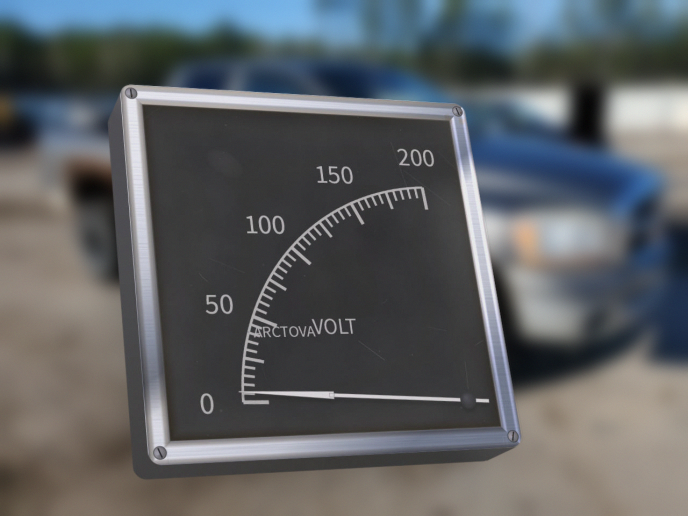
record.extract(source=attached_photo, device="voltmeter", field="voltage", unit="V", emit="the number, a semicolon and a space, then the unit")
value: 5; V
